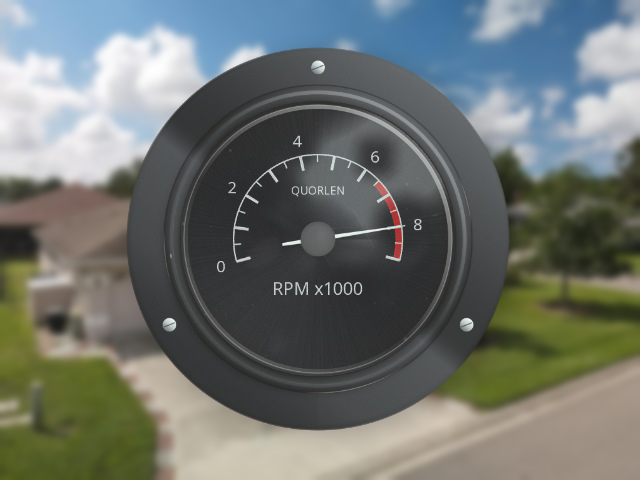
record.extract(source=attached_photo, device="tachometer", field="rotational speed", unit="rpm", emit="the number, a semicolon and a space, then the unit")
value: 8000; rpm
